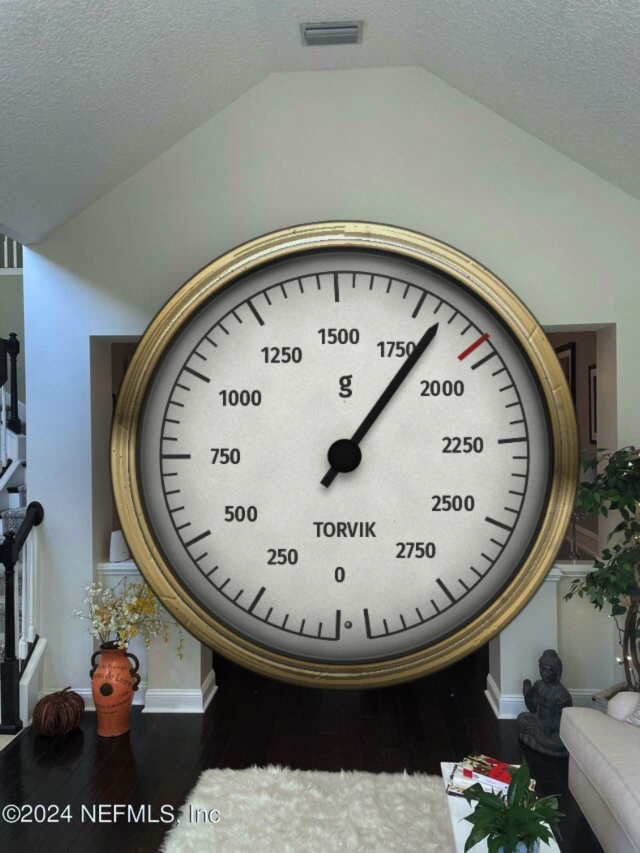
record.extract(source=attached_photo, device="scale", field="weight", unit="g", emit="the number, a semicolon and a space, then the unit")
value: 1825; g
